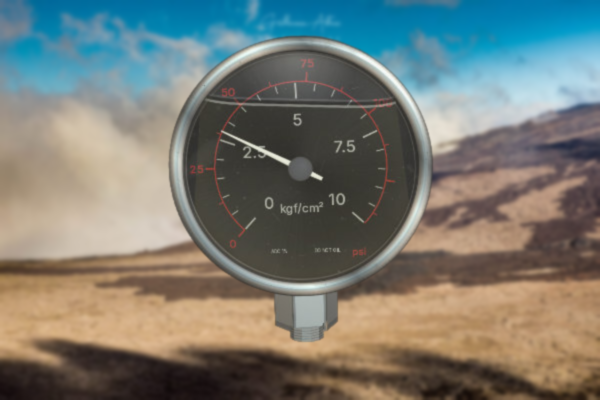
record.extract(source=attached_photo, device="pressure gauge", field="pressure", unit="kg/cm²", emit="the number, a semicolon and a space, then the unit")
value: 2.75; kg/cm²
